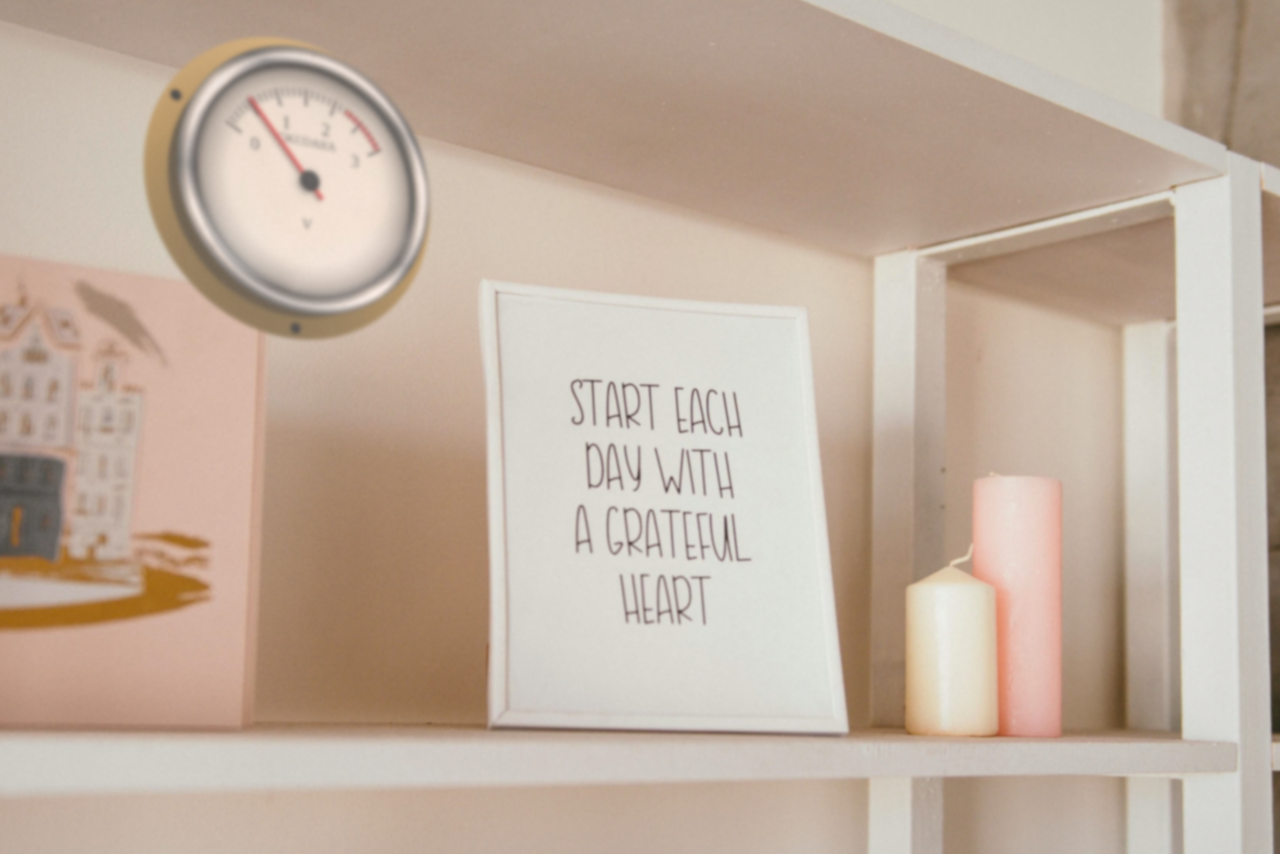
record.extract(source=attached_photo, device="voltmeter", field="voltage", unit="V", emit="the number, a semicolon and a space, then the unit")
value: 0.5; V
